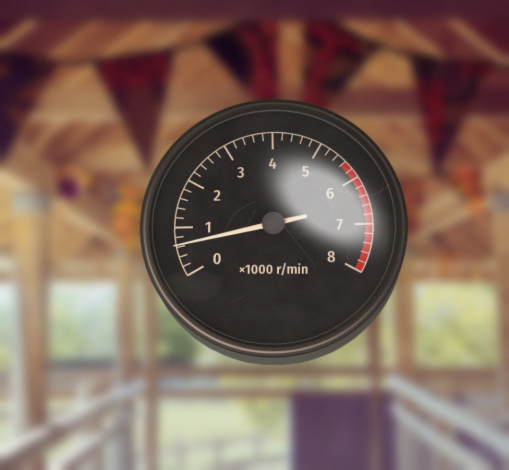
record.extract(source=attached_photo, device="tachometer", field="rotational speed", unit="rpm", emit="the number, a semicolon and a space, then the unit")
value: 600; rpm
